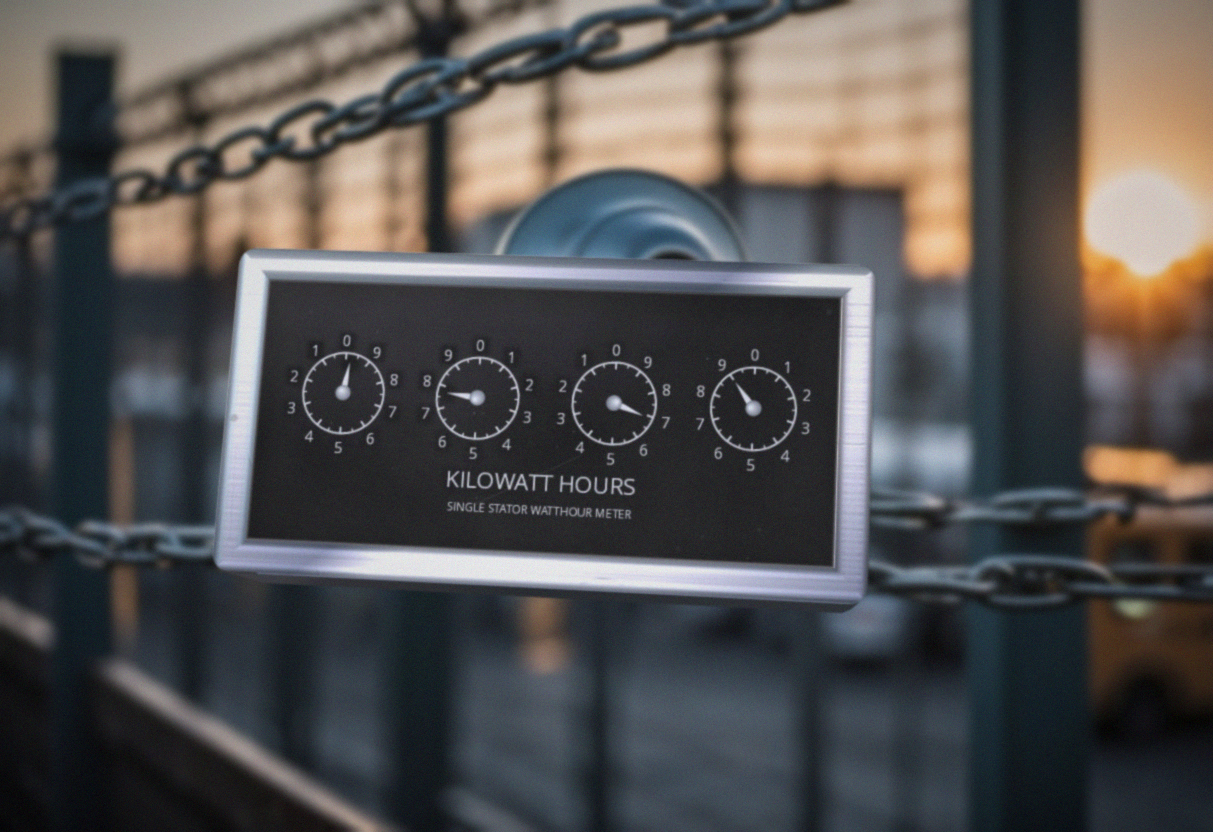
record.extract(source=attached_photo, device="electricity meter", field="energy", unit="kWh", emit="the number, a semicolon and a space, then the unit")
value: 9769; kWh
